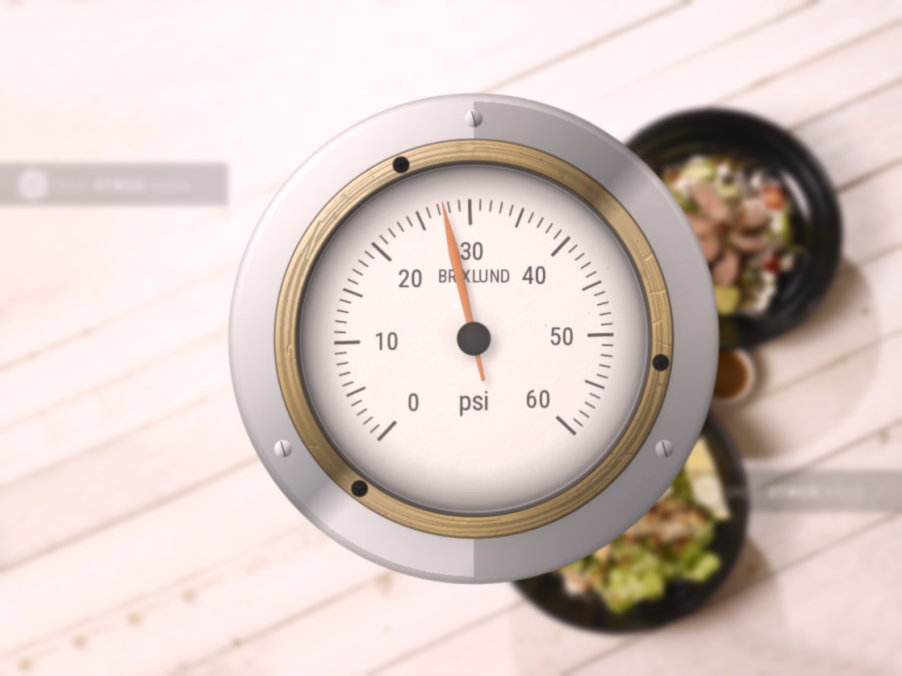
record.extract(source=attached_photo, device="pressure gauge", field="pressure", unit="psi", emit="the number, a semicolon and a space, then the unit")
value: 27.5; psi
